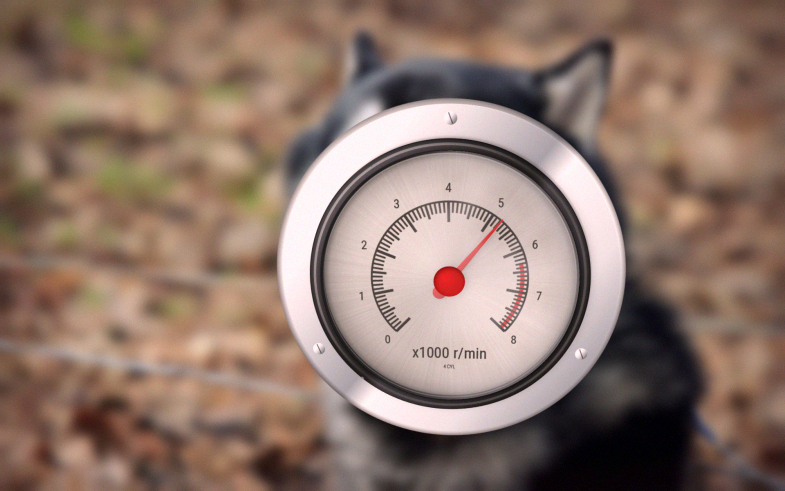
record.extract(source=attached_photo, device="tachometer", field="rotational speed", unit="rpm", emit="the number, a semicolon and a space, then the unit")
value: 5200; rpm
